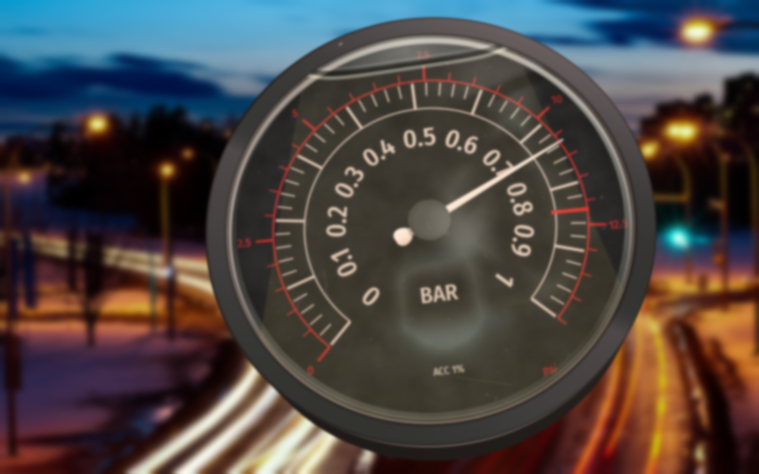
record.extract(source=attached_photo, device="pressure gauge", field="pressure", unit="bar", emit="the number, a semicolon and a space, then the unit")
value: 0.74; bar
